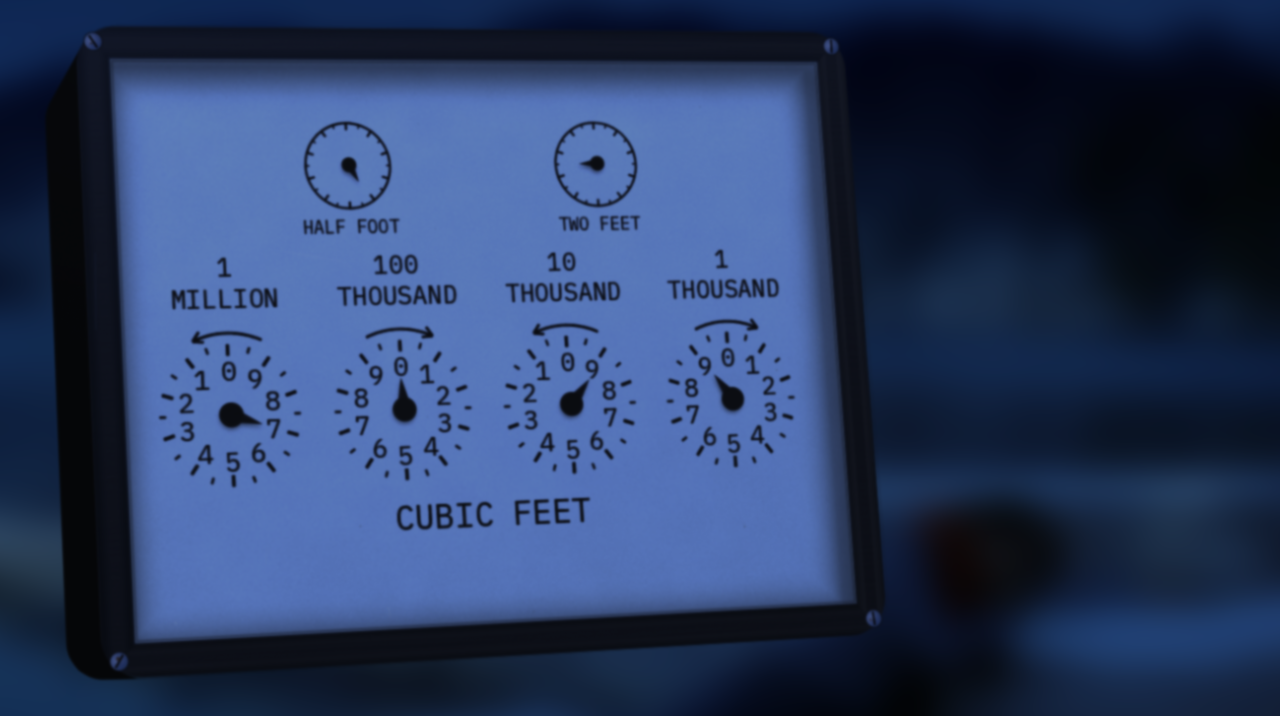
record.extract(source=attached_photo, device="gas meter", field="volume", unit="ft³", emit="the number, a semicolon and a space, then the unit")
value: 698900; ft³
